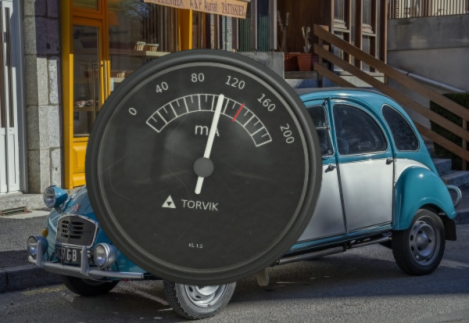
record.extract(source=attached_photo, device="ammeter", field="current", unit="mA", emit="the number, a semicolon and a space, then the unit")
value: 110; mA
